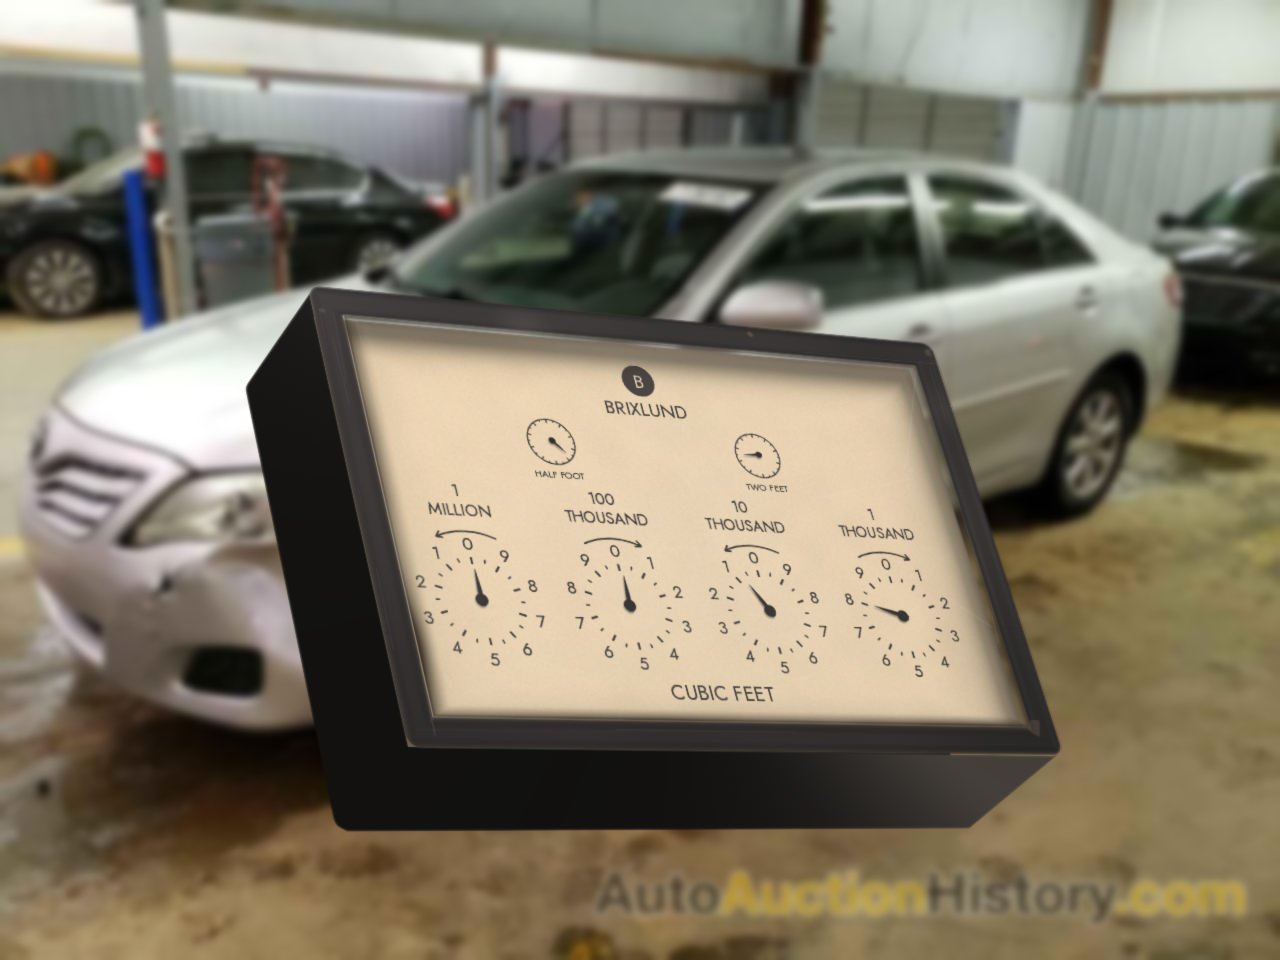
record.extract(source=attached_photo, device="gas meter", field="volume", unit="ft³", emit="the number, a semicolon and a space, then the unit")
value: 800; ft³
